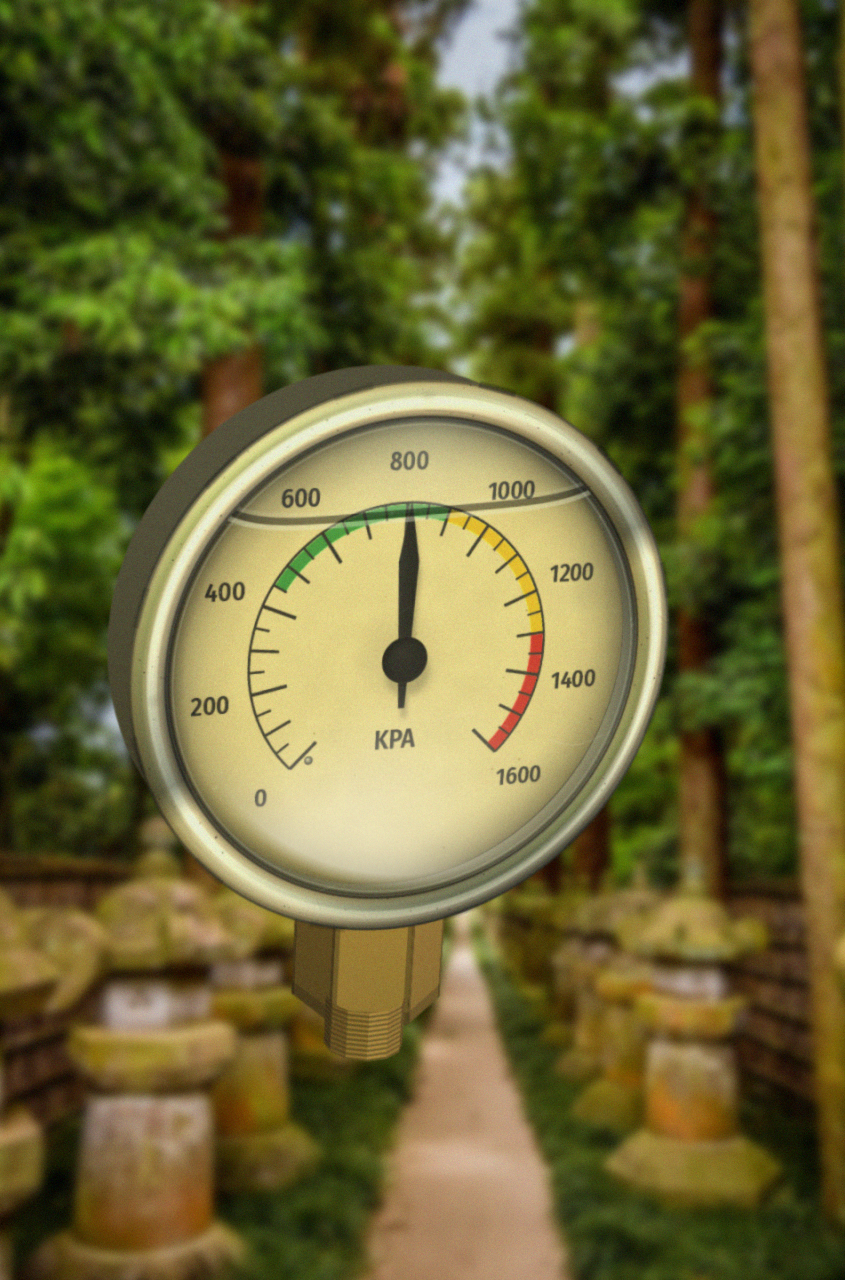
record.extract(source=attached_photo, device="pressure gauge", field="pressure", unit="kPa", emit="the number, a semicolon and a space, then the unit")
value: 800; kPa
